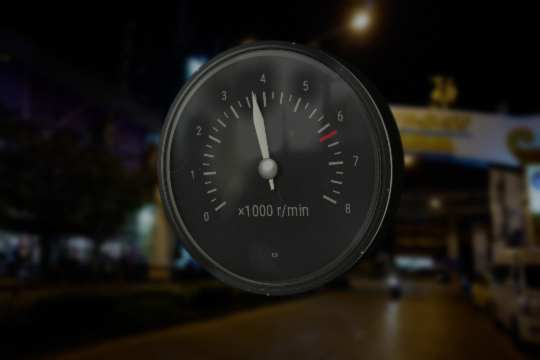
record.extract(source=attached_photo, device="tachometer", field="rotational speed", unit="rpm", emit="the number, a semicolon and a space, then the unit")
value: 3750; rpm
